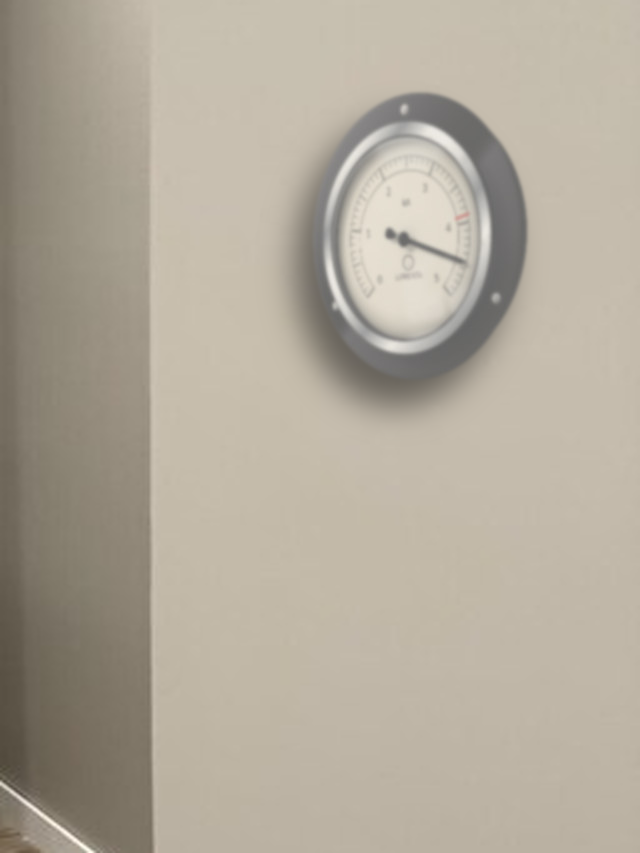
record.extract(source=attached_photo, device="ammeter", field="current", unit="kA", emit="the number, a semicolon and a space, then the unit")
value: 4.5; kA
